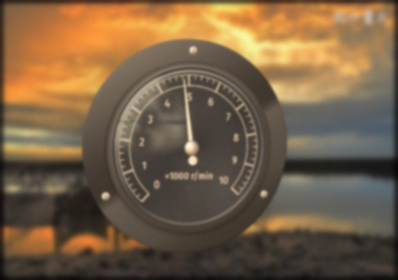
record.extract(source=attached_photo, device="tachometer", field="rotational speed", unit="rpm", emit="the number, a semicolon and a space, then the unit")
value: 4800; rpm
